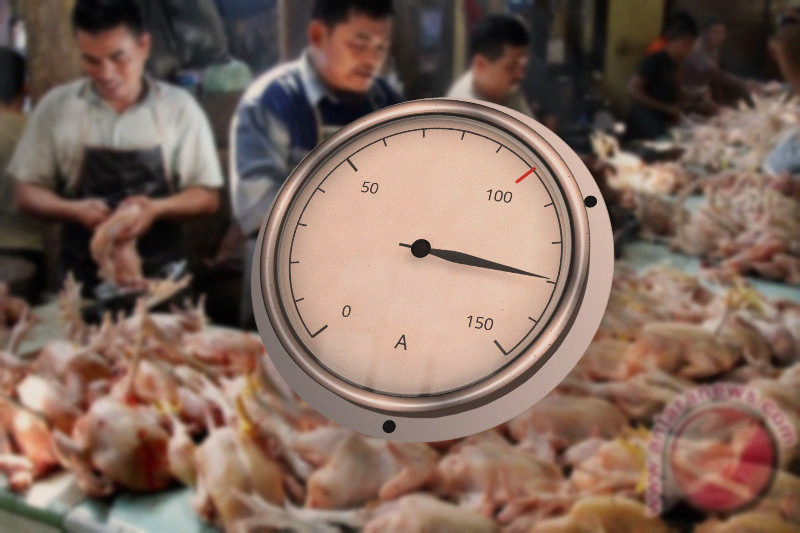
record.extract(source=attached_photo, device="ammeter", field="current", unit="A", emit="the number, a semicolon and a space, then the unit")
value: 130; A
